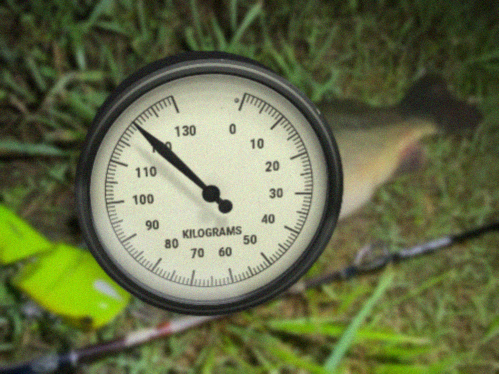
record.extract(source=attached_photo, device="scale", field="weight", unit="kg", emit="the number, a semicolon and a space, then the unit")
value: 120; kg
